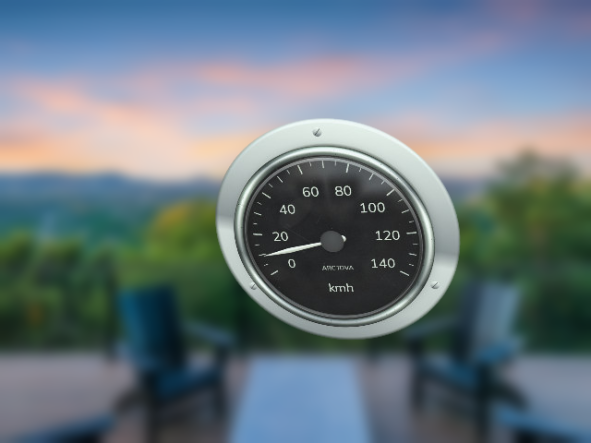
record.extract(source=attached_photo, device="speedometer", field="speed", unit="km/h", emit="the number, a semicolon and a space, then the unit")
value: 10; km/h
